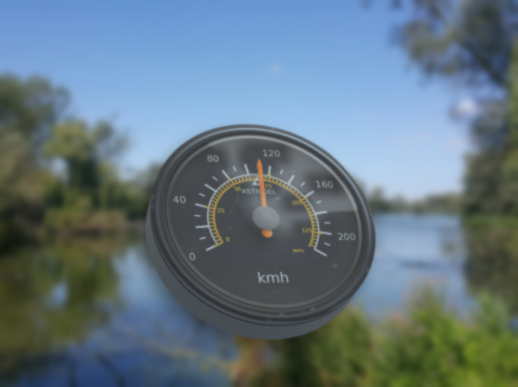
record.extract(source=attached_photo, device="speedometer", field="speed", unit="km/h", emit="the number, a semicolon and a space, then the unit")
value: 110; km/h
